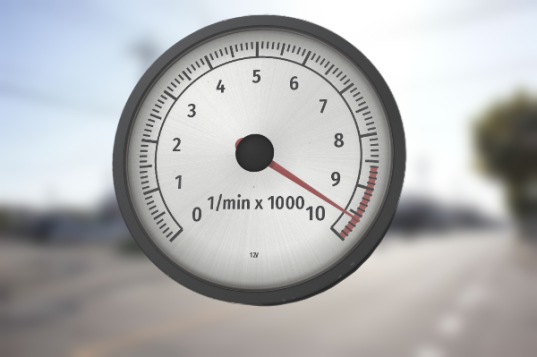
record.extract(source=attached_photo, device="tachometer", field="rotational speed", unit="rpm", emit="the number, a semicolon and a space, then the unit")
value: 9600; rpm
